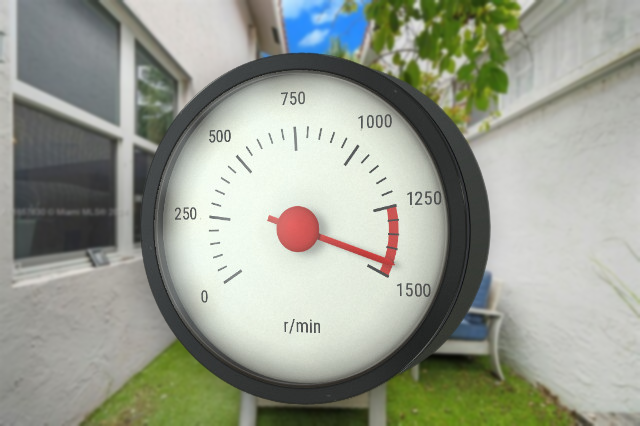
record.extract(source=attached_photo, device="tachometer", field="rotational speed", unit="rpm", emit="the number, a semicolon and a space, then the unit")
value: 1450; rpm
